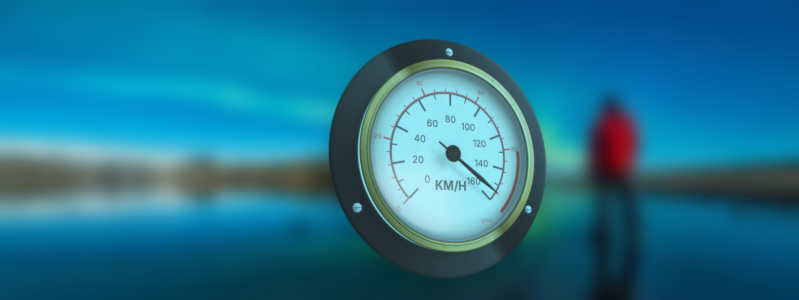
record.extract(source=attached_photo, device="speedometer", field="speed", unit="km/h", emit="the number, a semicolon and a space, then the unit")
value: 155; km/h
